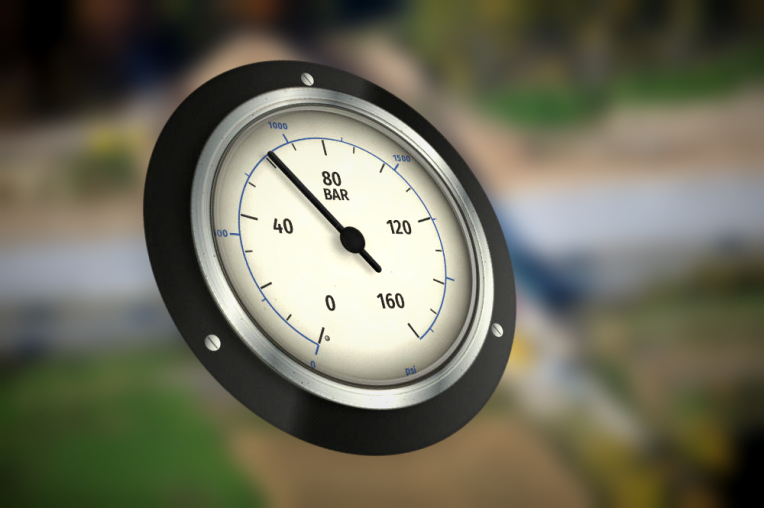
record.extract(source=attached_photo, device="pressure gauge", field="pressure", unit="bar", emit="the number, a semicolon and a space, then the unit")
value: 60; bar
